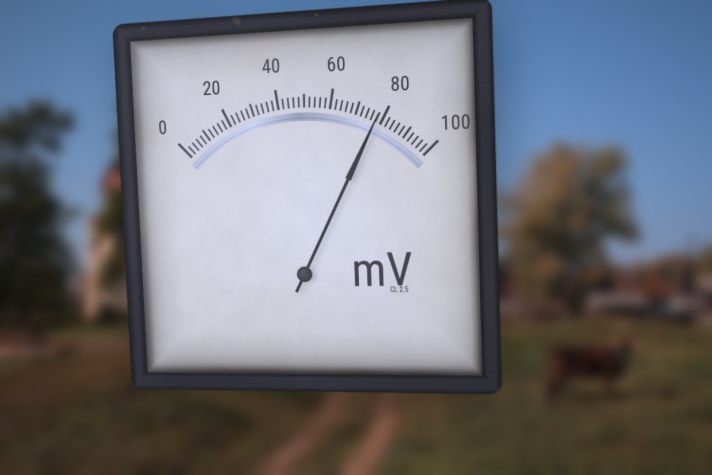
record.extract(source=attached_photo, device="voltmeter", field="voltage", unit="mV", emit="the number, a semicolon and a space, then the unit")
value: 78; mV
